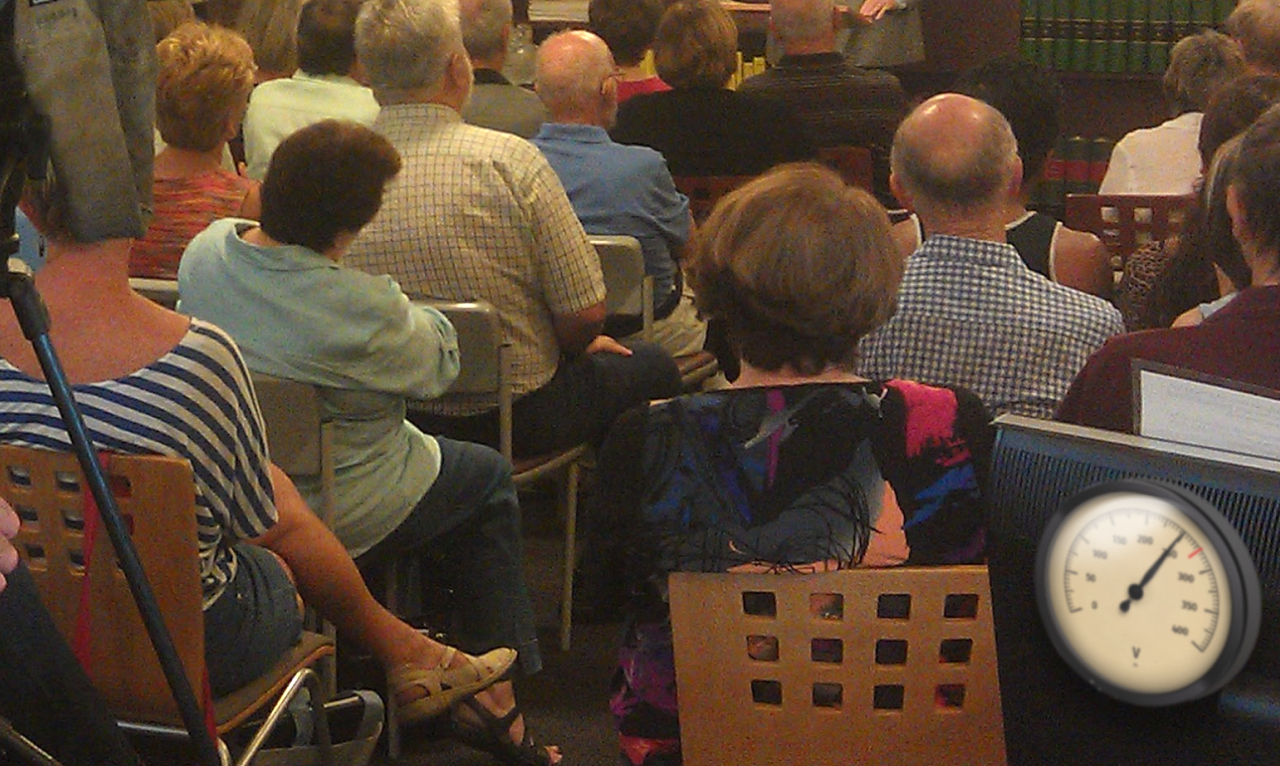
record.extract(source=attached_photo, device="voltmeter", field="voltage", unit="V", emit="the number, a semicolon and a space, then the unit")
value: 250; V
